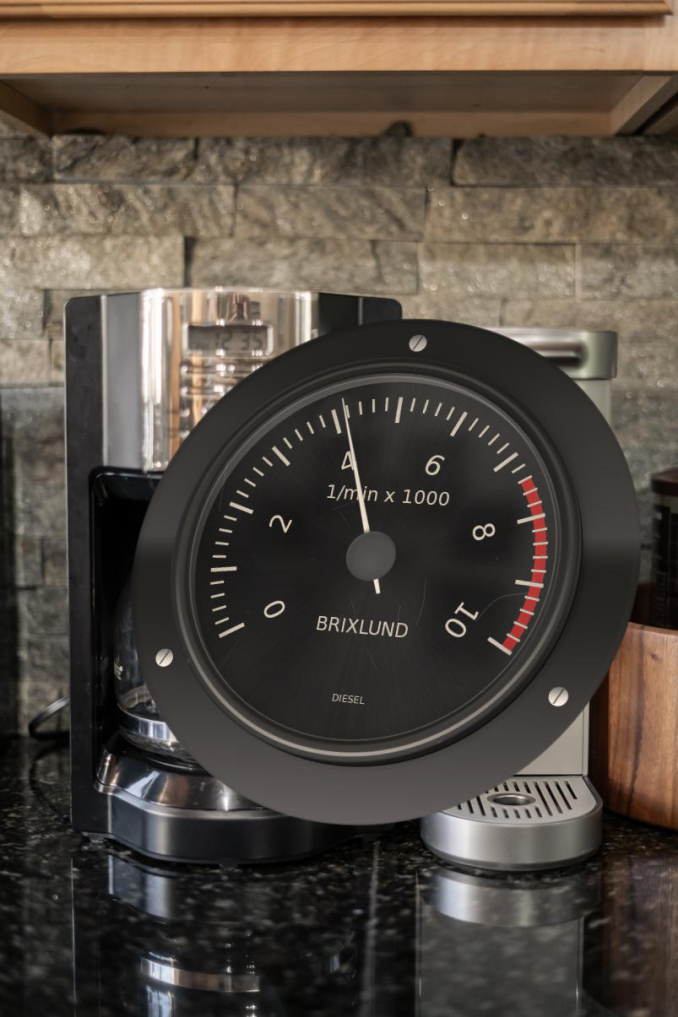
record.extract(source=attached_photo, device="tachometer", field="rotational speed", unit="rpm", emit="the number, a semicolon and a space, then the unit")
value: 4200; rpm
